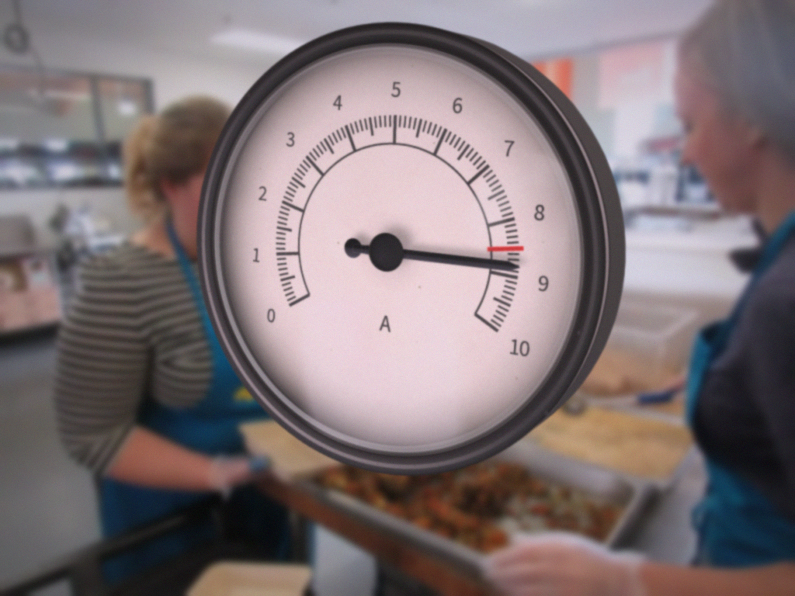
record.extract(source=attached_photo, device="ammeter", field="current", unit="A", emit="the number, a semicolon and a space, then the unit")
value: 8.8; A
